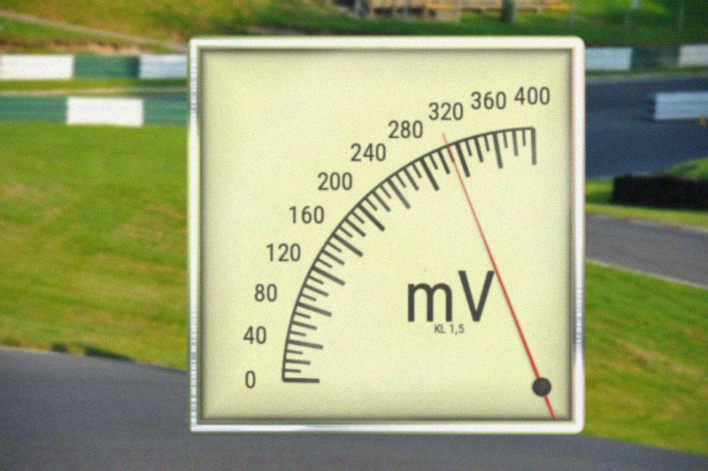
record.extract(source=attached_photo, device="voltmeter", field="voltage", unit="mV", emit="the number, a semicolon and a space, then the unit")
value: 310; mV
